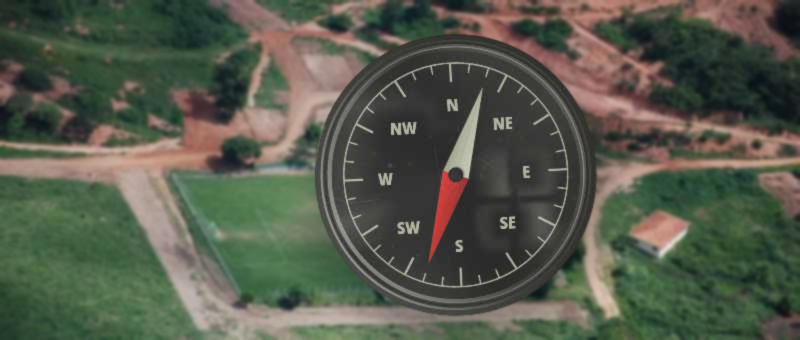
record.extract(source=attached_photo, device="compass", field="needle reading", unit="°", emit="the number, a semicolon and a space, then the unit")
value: 200; °
